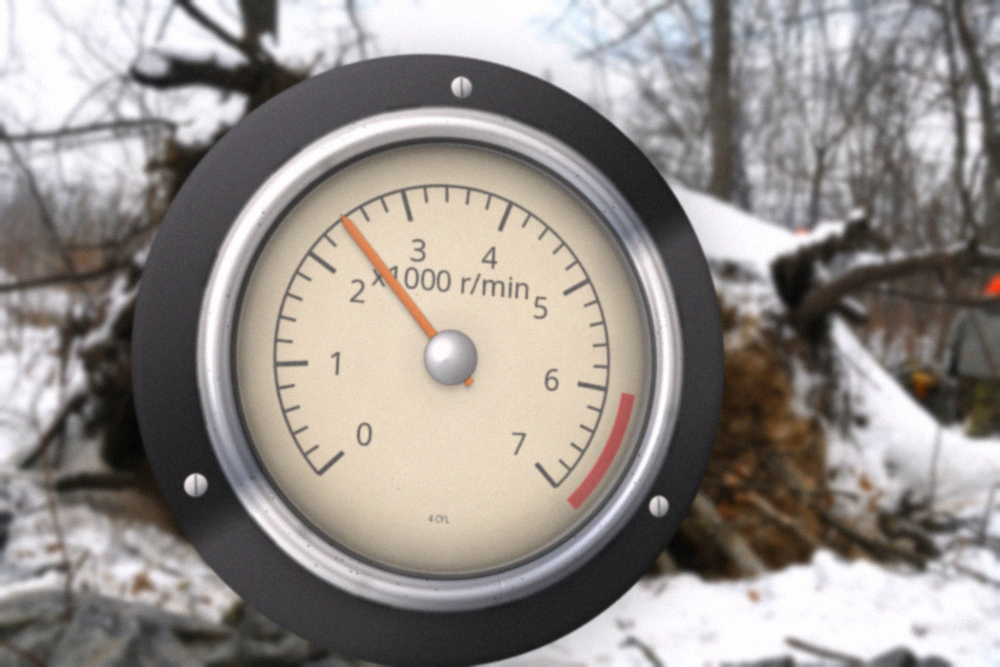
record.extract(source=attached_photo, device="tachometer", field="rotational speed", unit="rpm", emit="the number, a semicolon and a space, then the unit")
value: 2400; rpm
